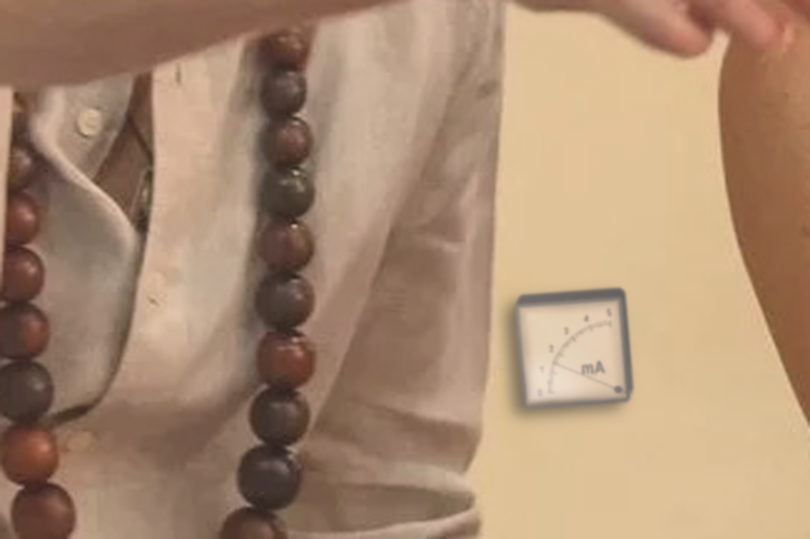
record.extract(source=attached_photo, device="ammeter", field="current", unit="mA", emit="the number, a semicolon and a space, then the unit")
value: 1.5; mA
